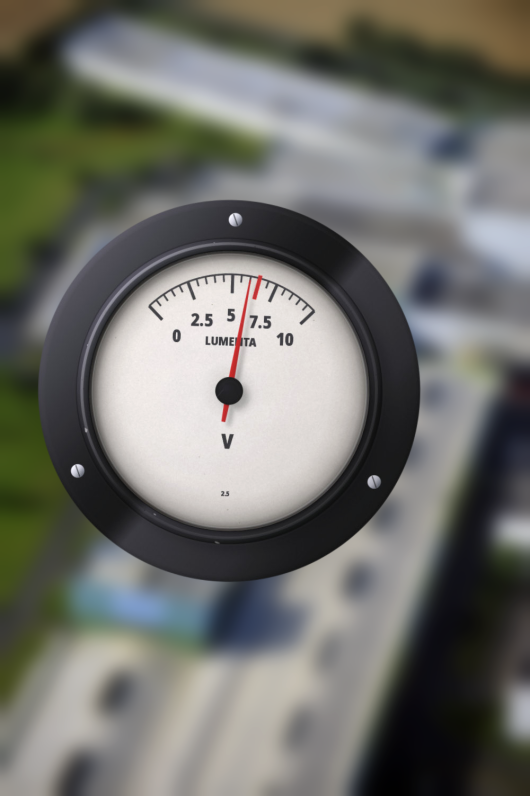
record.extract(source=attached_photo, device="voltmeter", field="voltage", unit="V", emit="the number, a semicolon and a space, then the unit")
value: 6; V
